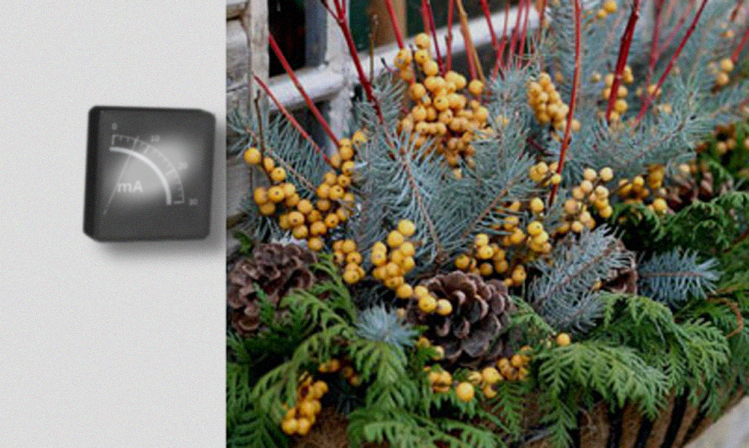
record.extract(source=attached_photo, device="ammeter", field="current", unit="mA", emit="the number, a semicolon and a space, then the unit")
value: 6; mA
